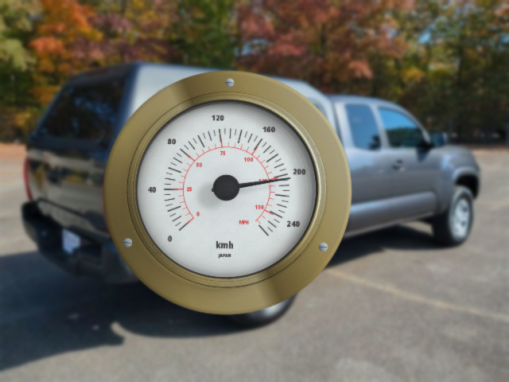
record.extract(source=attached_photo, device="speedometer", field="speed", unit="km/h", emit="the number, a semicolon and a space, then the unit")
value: 205; km/h
